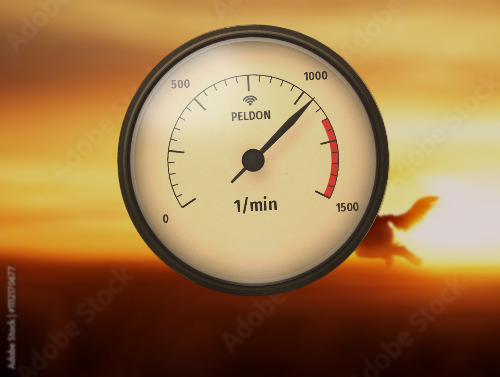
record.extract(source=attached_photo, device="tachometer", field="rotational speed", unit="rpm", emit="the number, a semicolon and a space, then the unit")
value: 1050; rpm
